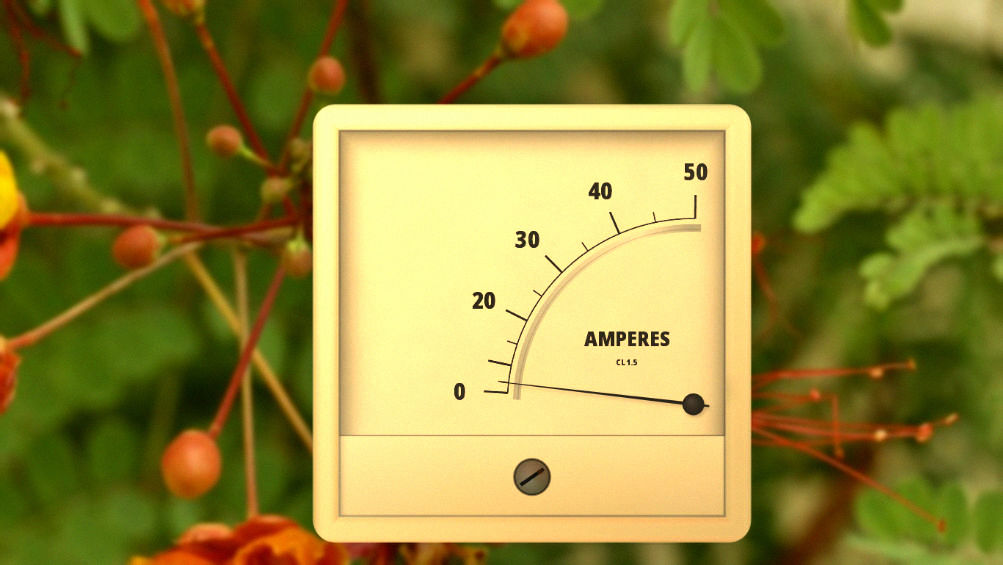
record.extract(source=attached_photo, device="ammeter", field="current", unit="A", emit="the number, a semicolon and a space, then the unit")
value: 5; A
